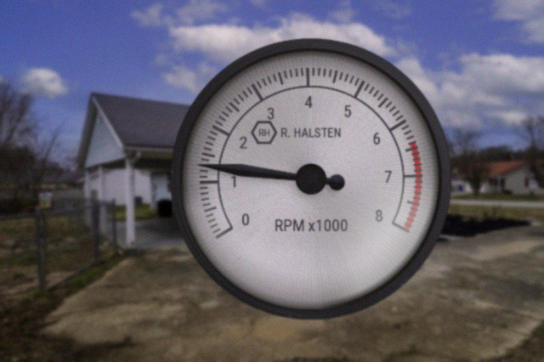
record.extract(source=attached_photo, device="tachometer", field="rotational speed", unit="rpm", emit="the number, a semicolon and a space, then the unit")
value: 1300; rpm
